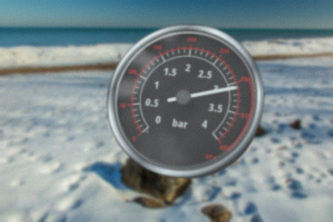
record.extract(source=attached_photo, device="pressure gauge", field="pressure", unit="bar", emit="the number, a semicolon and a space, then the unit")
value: 3.1; bar
